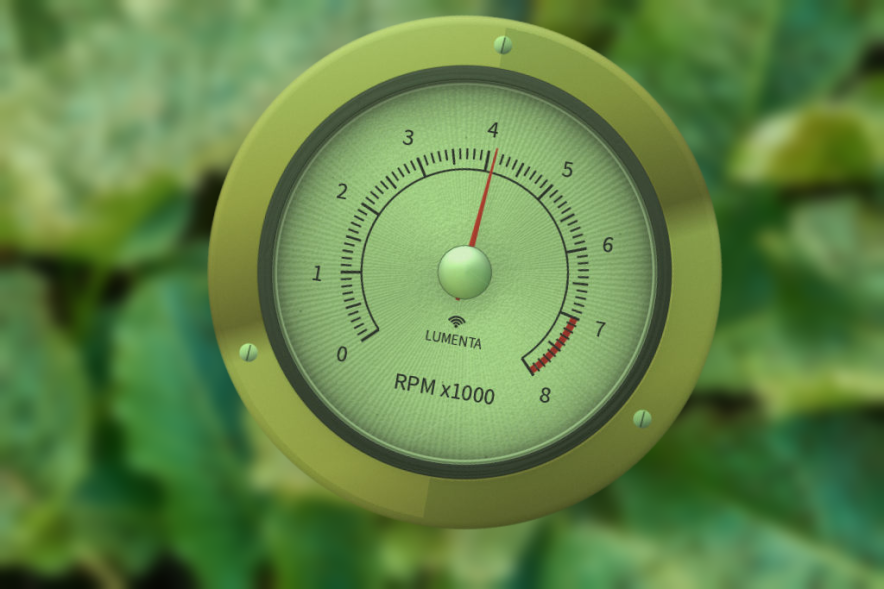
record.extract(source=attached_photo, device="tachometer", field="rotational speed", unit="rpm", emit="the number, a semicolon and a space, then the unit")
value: 4100; rpm
